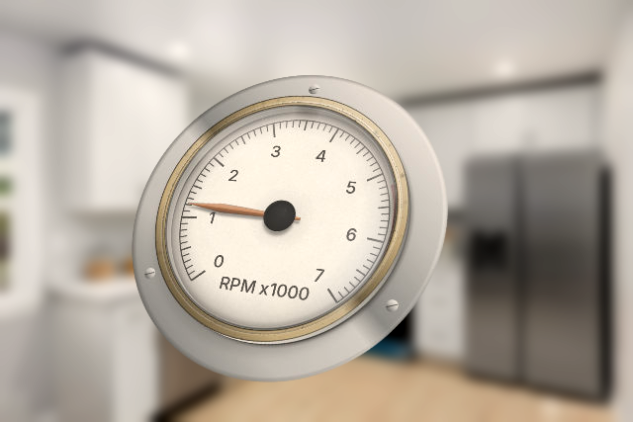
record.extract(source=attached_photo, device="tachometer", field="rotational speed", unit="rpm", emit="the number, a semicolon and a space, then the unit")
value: 1200; rpm
